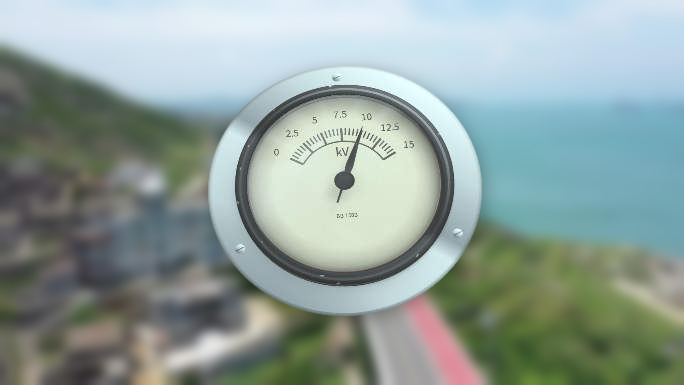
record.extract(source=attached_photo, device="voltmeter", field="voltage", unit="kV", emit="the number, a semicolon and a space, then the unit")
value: 10; kV
